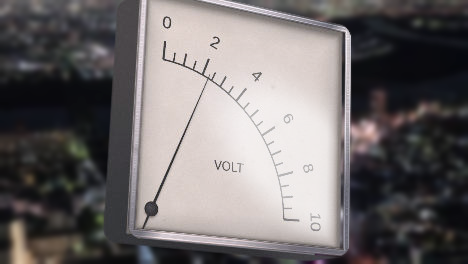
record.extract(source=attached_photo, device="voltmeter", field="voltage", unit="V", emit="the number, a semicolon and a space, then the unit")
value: 2.25; V
